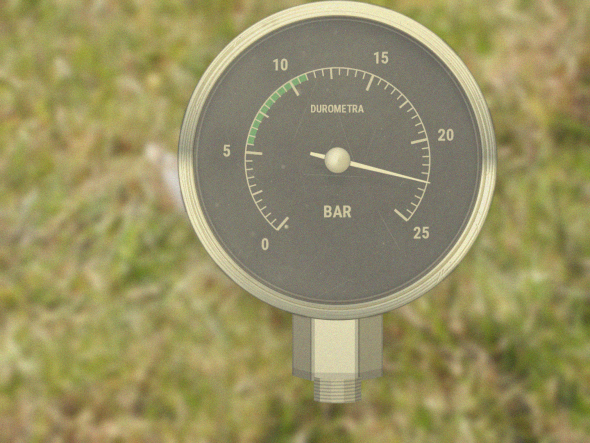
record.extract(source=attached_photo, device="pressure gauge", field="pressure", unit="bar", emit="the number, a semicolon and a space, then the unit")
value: 22.5; bar
